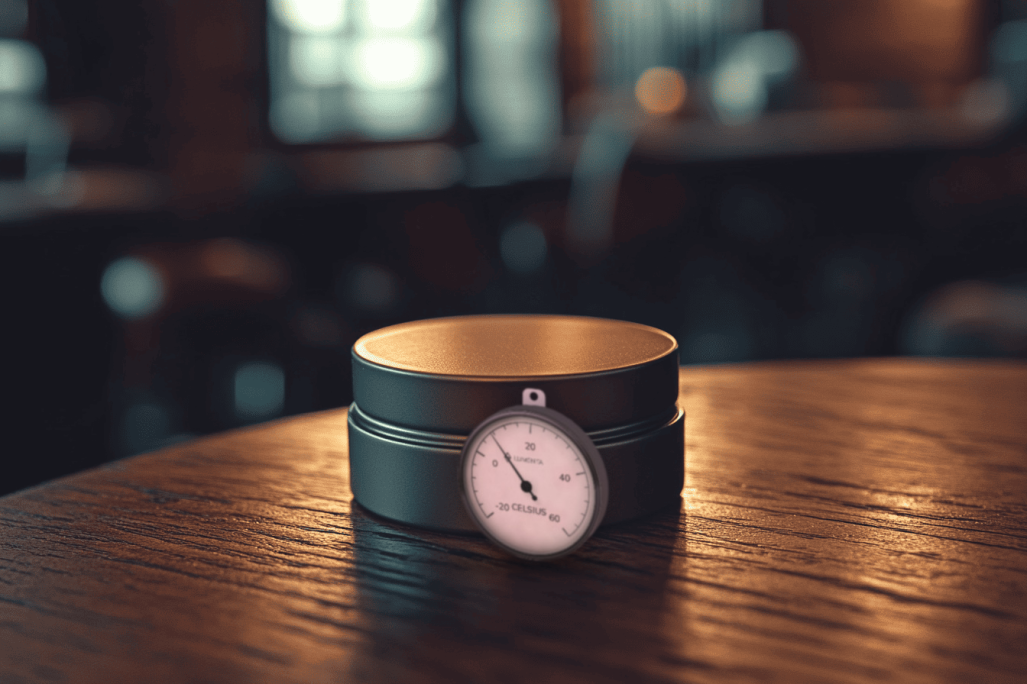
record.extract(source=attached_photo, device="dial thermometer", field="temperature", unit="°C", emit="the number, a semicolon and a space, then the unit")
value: 8; °C
